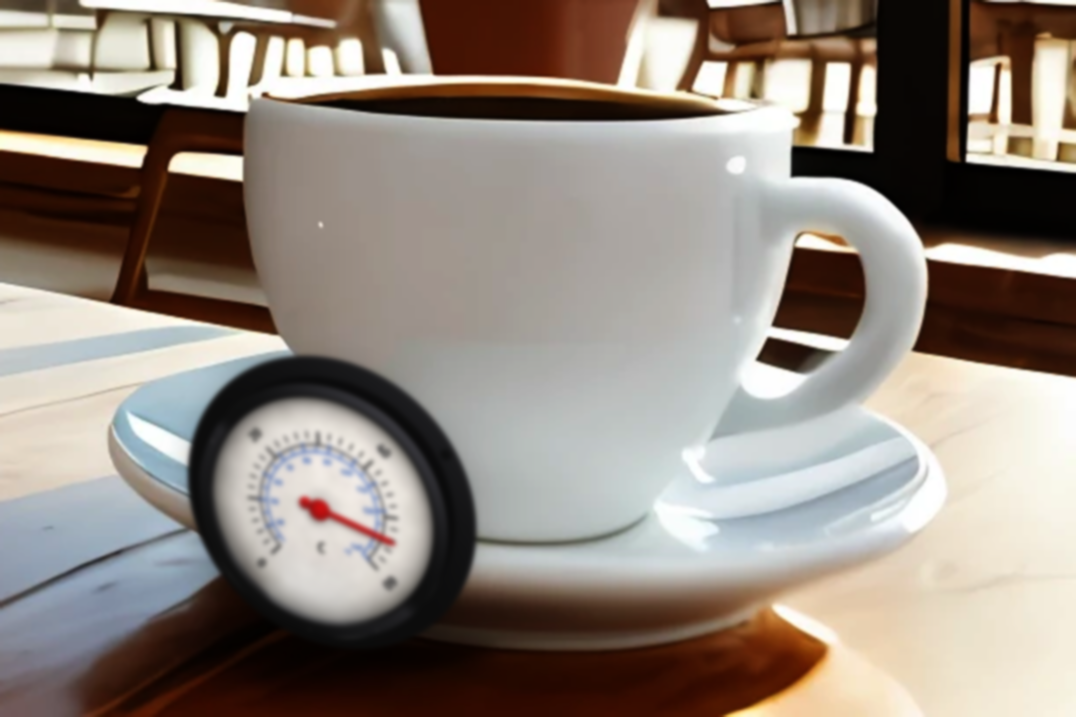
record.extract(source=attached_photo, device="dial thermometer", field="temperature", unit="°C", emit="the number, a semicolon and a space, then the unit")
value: 54; °C
